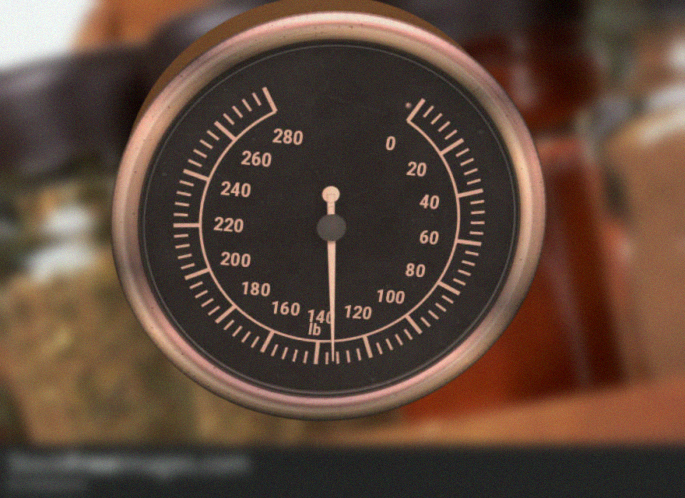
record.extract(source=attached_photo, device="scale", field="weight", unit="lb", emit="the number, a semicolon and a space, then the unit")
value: 134; lb
